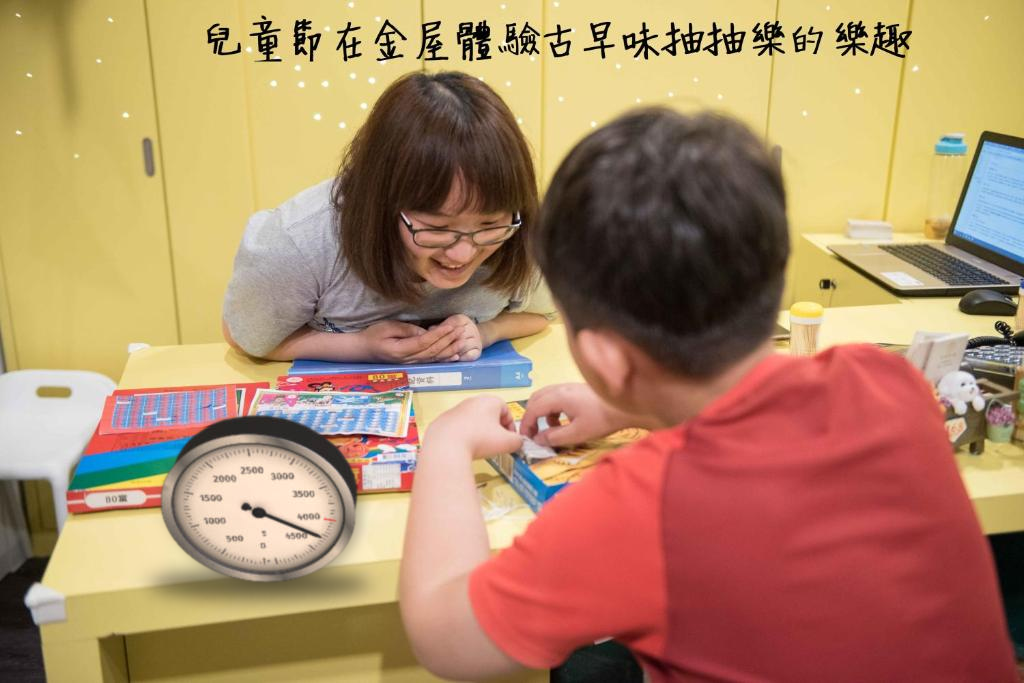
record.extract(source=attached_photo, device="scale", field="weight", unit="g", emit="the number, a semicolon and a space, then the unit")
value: 4250; g
